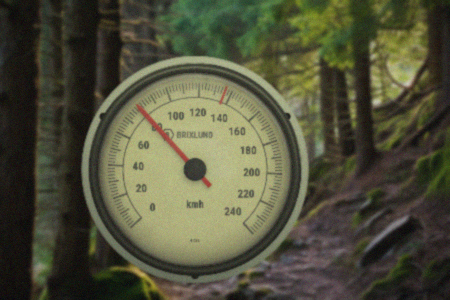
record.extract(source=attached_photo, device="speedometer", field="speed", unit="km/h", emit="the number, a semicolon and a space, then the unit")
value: 80; km/h
